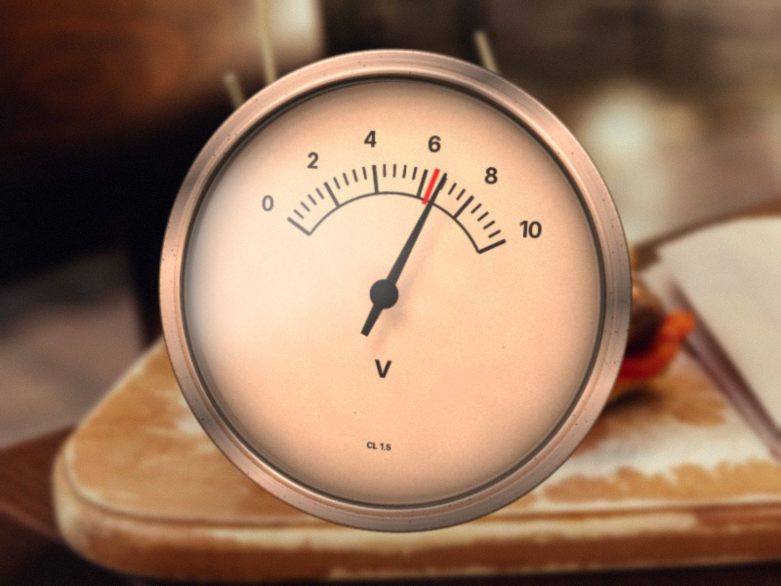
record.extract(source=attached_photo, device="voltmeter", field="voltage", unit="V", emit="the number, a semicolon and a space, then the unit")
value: 6.8; V
